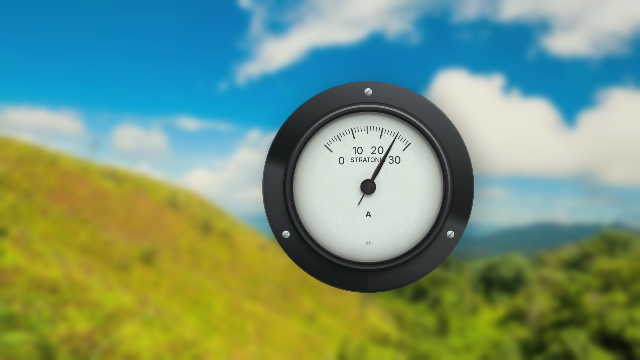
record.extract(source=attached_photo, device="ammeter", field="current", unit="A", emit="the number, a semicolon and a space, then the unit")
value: 25; A
